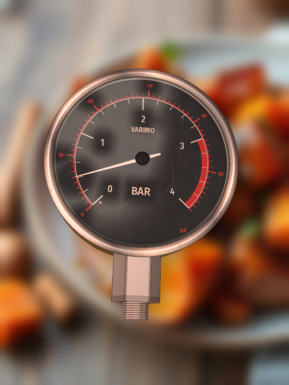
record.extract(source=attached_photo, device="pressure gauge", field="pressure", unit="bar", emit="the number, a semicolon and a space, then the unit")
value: 0.4; bar
